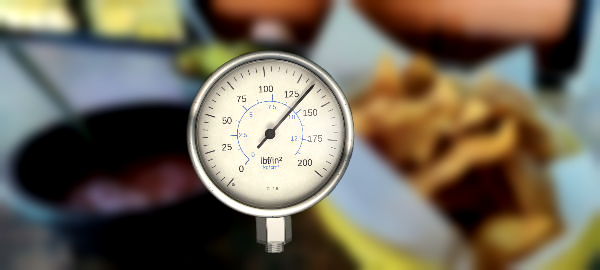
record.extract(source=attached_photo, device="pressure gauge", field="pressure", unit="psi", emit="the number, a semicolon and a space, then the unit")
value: 135; psi
